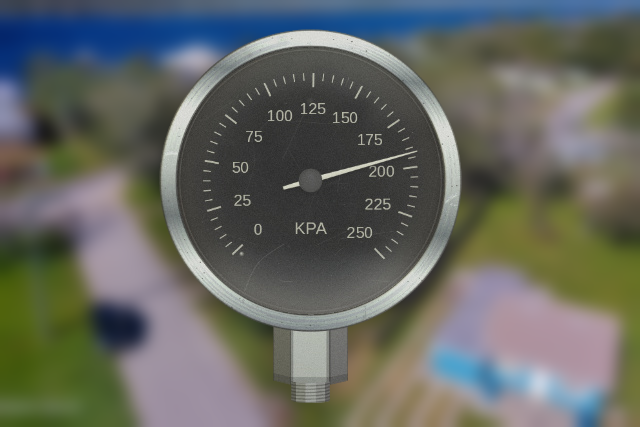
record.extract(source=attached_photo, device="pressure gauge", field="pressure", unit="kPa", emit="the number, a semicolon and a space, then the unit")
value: 192.5; kPa
